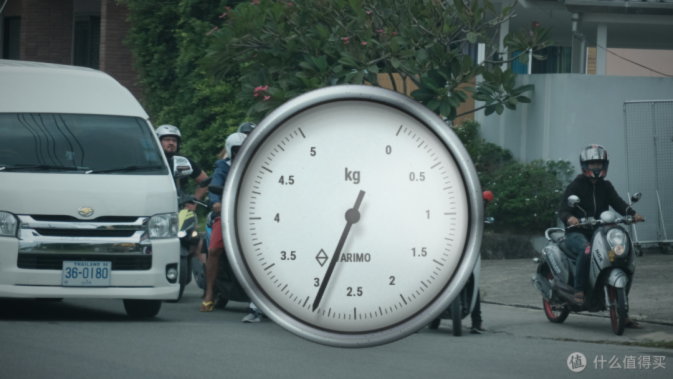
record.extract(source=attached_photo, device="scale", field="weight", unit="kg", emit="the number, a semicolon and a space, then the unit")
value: 2.9; kg
